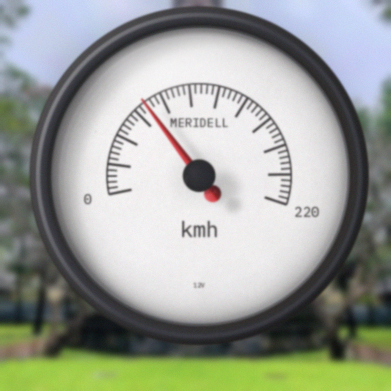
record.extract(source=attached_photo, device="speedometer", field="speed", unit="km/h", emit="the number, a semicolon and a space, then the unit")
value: 68; km/h
